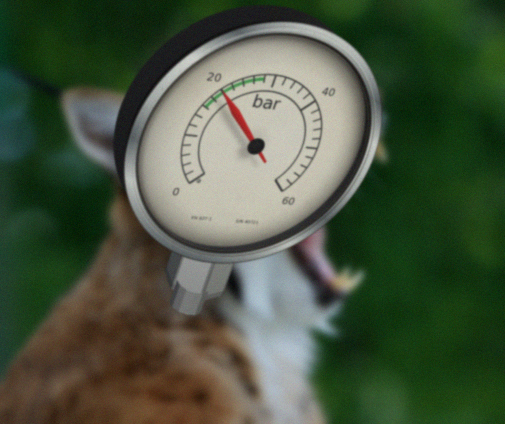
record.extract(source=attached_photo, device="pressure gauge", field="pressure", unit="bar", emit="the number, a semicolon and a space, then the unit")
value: 20; bar
